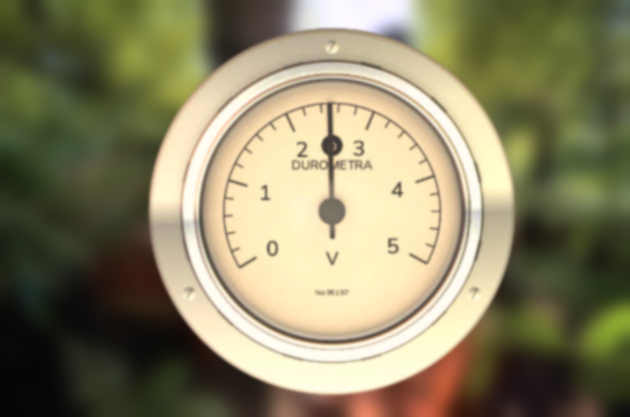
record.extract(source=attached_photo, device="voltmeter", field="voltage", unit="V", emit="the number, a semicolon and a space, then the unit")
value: 2.5; V
